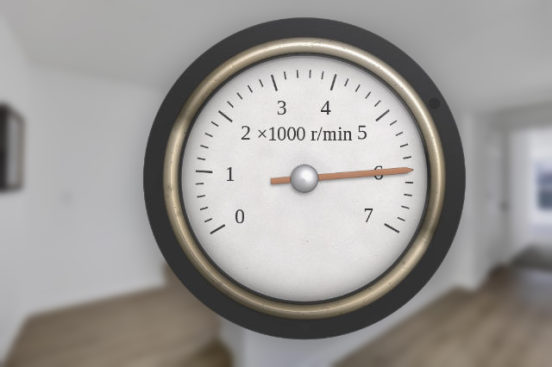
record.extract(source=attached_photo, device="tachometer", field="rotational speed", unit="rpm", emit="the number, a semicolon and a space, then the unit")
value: 6000; rpm
